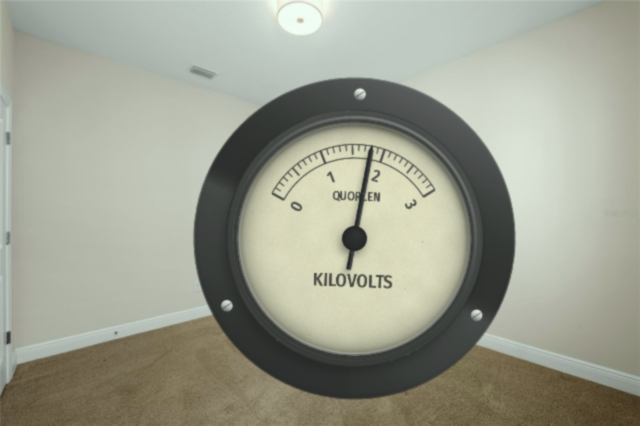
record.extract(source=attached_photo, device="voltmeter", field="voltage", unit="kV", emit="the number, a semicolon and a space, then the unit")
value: 1.8; kV
